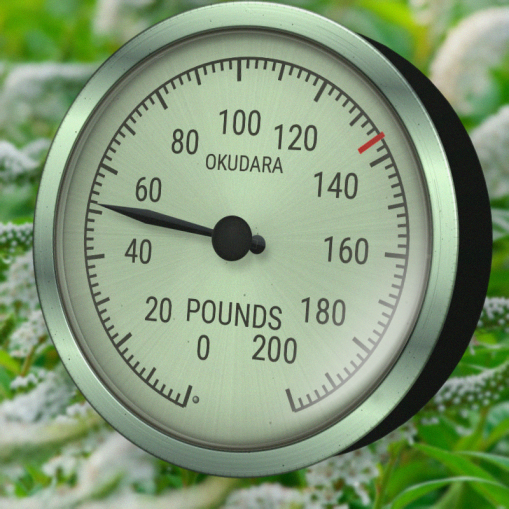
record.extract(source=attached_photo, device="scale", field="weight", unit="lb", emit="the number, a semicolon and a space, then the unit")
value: 52; lb
